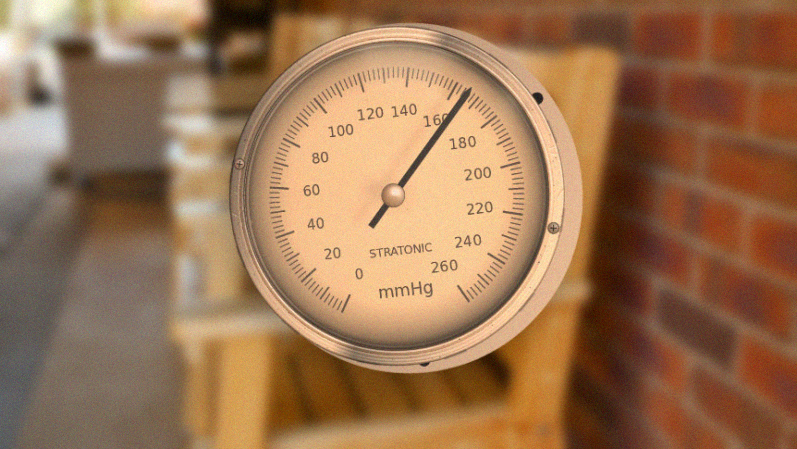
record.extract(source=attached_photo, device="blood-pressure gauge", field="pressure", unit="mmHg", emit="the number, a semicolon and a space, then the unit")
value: 166; mmHg
